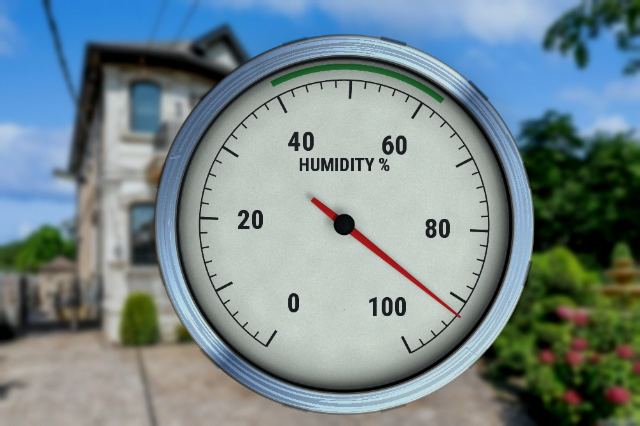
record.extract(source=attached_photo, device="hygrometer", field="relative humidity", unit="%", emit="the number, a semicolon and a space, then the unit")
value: 92; %
